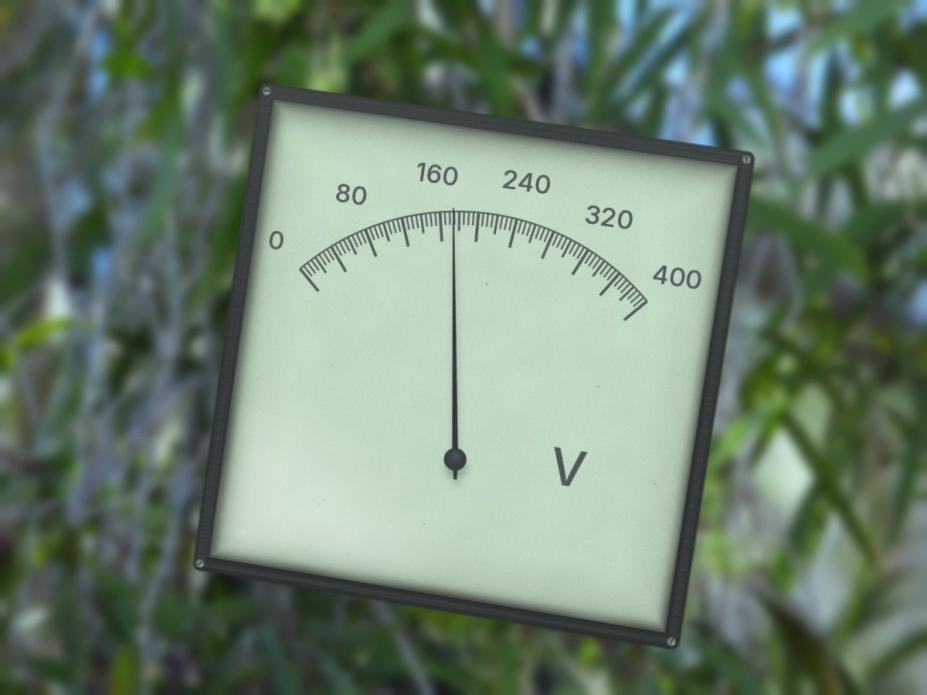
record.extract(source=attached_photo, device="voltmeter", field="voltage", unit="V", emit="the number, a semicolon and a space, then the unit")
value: 175; V
